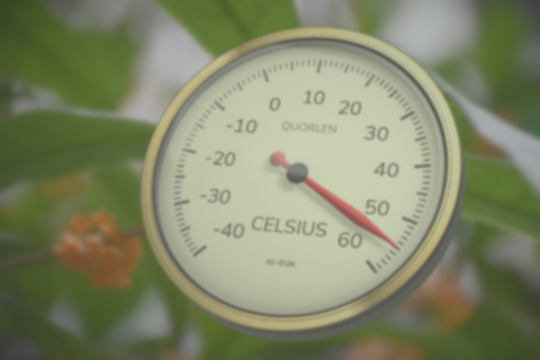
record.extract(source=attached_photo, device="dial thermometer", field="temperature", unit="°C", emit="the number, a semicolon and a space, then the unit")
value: 55; °C
